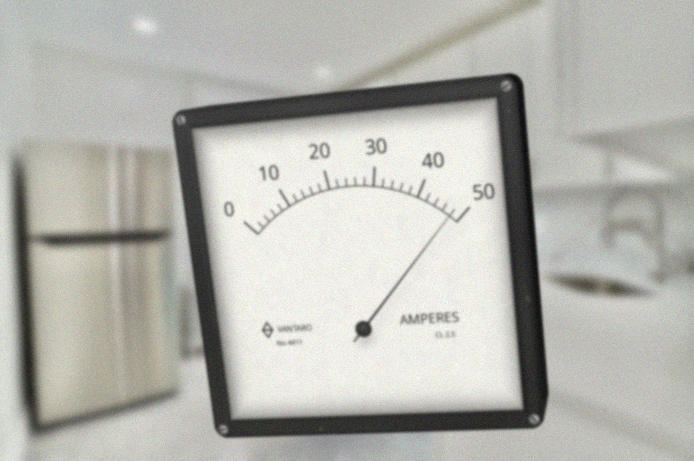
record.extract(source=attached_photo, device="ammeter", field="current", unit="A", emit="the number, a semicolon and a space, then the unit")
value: 48; A
